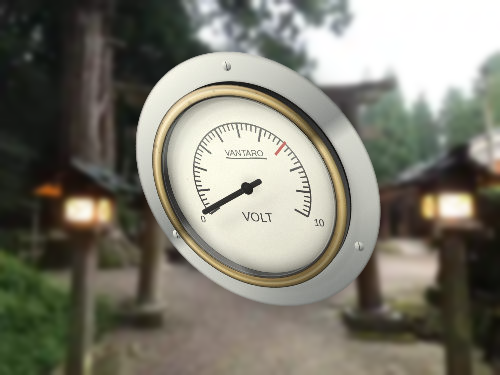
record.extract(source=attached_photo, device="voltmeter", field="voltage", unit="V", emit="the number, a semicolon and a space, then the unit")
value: 0.2; V
